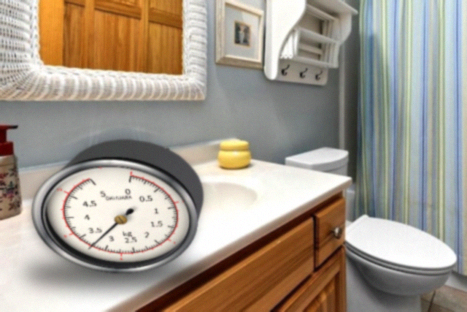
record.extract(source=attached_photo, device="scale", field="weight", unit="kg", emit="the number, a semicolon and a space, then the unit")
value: 3.25; kg
